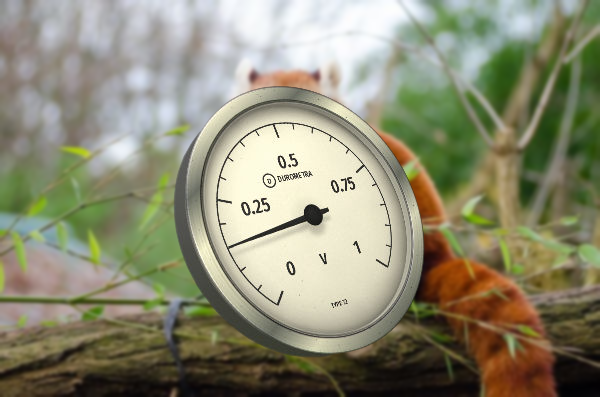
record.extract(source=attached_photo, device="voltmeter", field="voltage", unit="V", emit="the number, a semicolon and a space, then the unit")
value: 0.15; V
